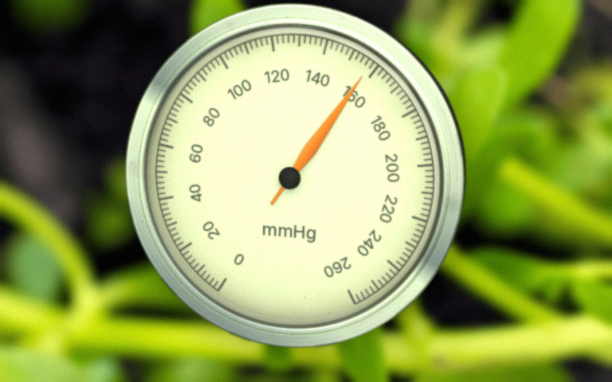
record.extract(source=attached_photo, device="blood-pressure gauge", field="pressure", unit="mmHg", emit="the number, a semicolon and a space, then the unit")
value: 158; mmHg
